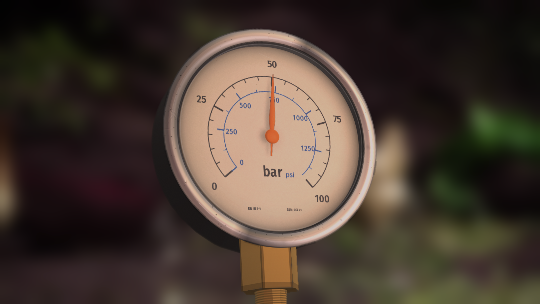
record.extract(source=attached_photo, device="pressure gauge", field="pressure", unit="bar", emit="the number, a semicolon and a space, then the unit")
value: 50; bar
